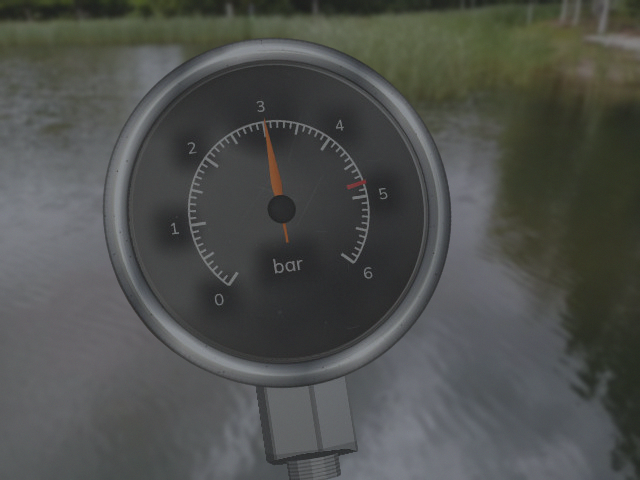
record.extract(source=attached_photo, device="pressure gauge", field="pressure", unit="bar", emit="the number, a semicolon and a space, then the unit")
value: 3; bar
